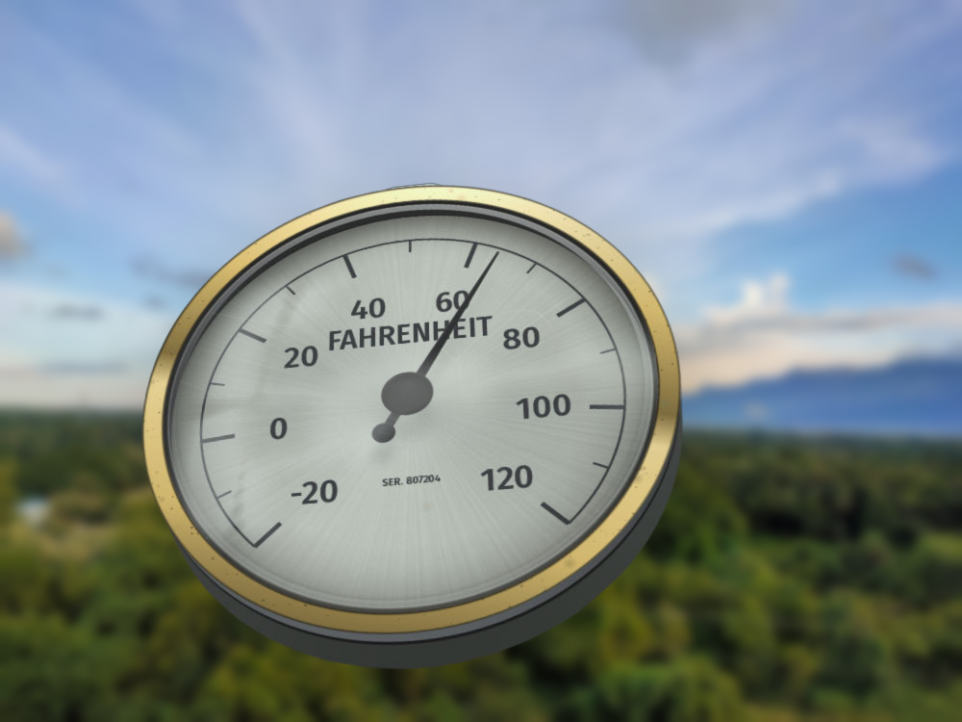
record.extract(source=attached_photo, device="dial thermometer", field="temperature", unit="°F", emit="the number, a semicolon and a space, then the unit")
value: 65; °F
